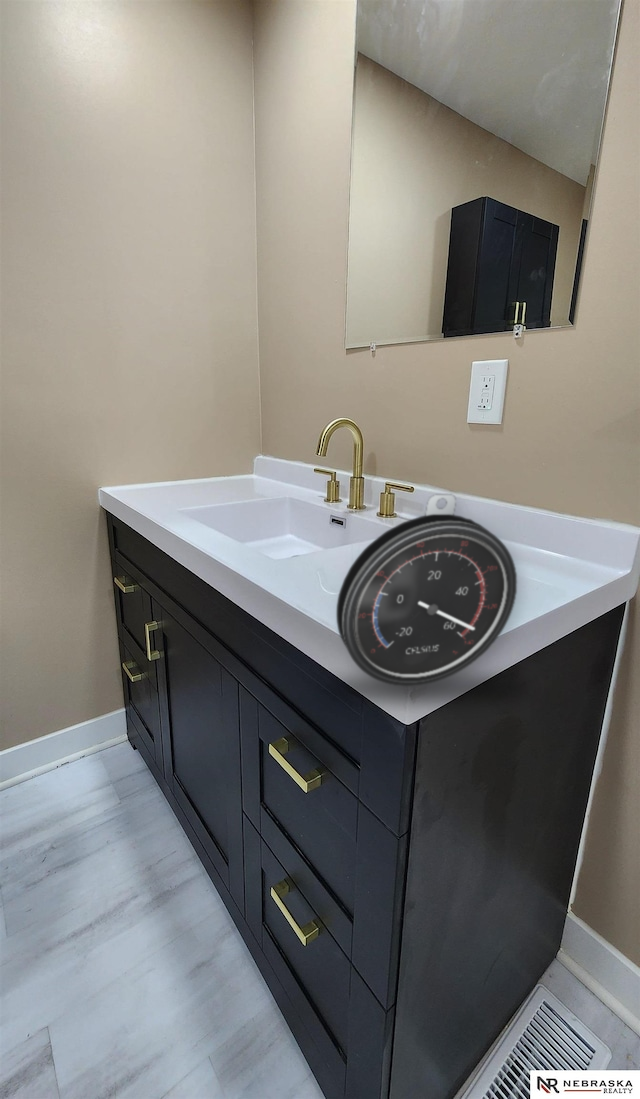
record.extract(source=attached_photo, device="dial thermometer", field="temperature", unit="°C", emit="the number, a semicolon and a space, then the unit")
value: 56; °C
